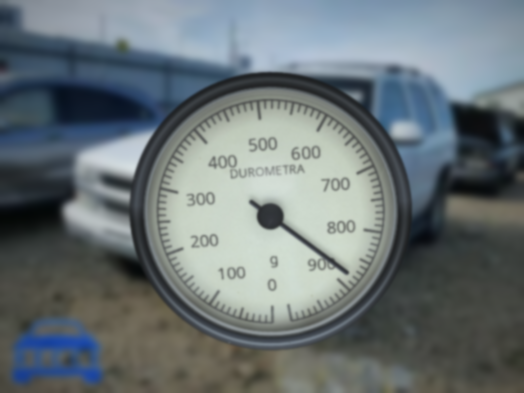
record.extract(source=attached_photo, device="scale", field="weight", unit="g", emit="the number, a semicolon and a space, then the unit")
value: 880; g
